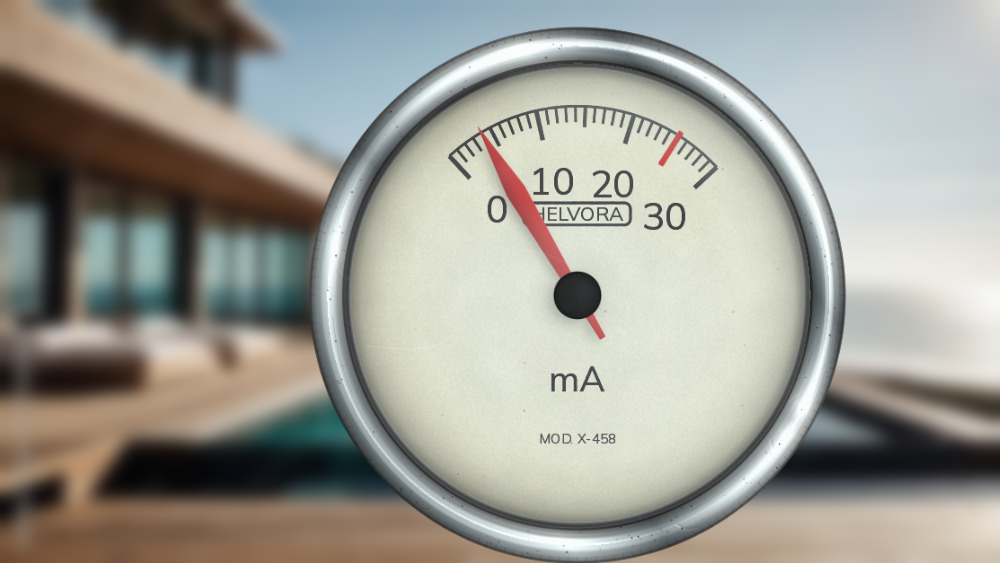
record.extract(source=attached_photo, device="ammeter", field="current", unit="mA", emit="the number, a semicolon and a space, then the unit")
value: 4; mA
